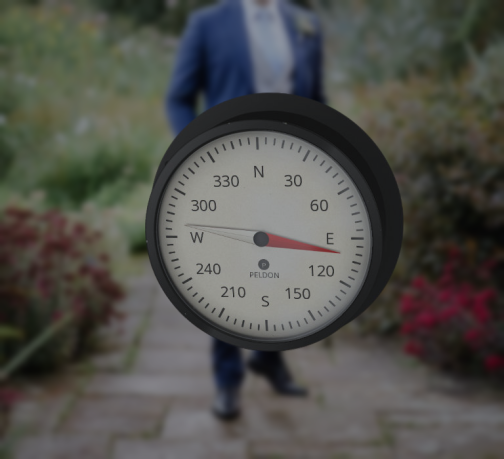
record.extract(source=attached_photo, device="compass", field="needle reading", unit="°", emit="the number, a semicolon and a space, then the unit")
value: 100; °
